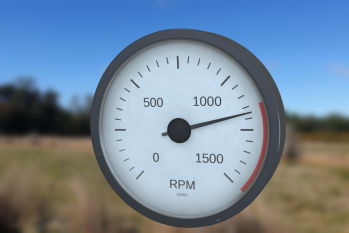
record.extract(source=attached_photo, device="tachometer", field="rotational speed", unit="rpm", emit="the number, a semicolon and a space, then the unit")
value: 1175; rpm
